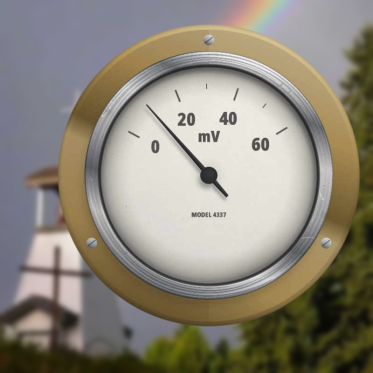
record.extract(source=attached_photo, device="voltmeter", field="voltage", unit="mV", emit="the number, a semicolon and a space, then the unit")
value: 10; mV
